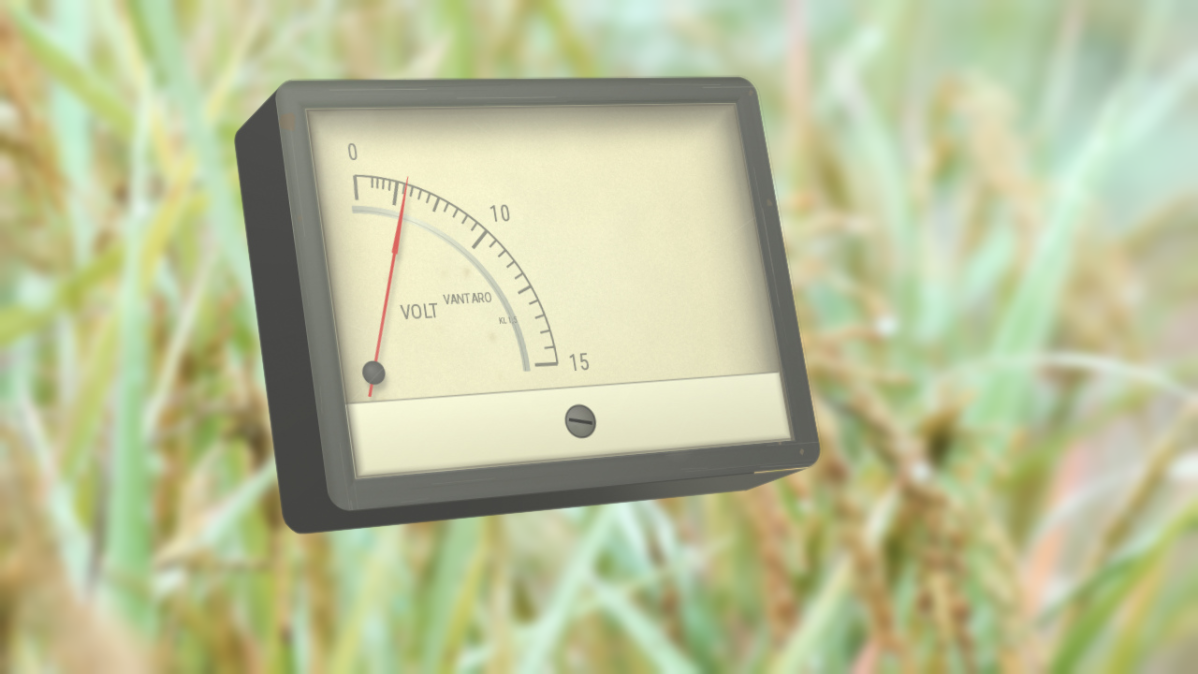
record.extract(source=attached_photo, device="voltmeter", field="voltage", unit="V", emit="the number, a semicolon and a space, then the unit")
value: 5.5; V
